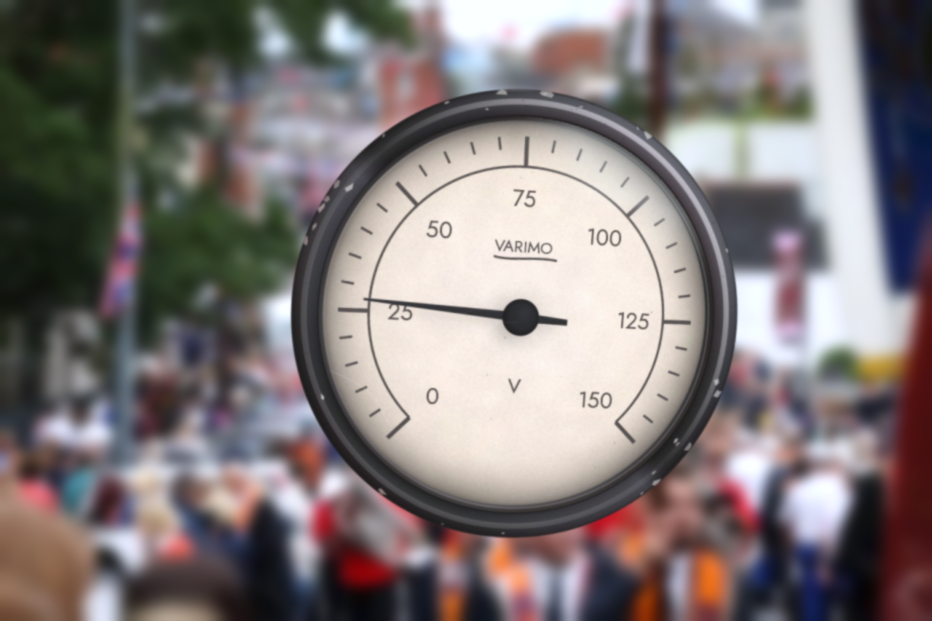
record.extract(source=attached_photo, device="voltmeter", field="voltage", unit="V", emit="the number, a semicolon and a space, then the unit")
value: 27.5; V
